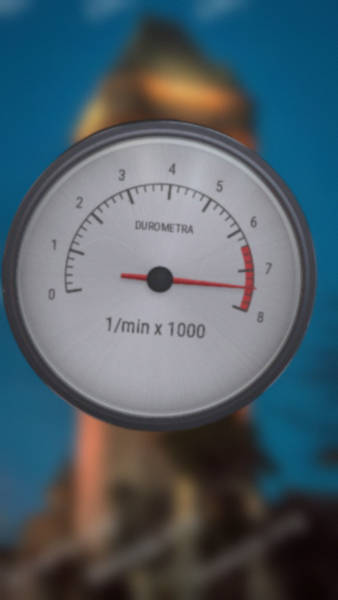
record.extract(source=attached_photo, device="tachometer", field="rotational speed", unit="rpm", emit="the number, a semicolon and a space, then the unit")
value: 7400; rpm
